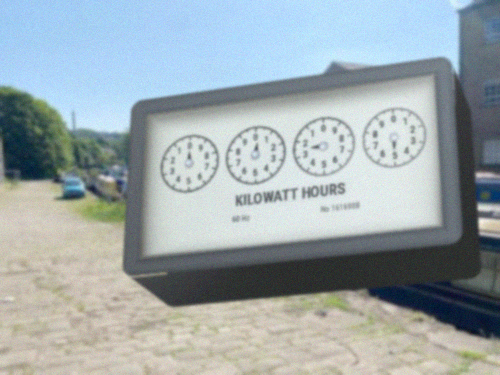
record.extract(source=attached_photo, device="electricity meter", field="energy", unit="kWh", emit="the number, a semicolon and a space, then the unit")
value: 25; kWh
